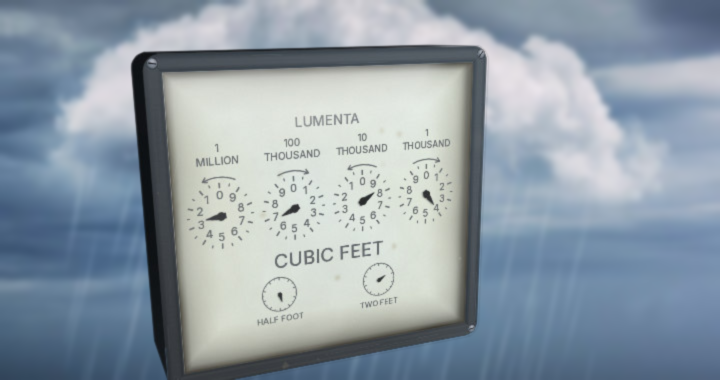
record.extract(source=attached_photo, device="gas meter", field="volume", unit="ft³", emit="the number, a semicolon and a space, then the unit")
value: 268400; ft³
